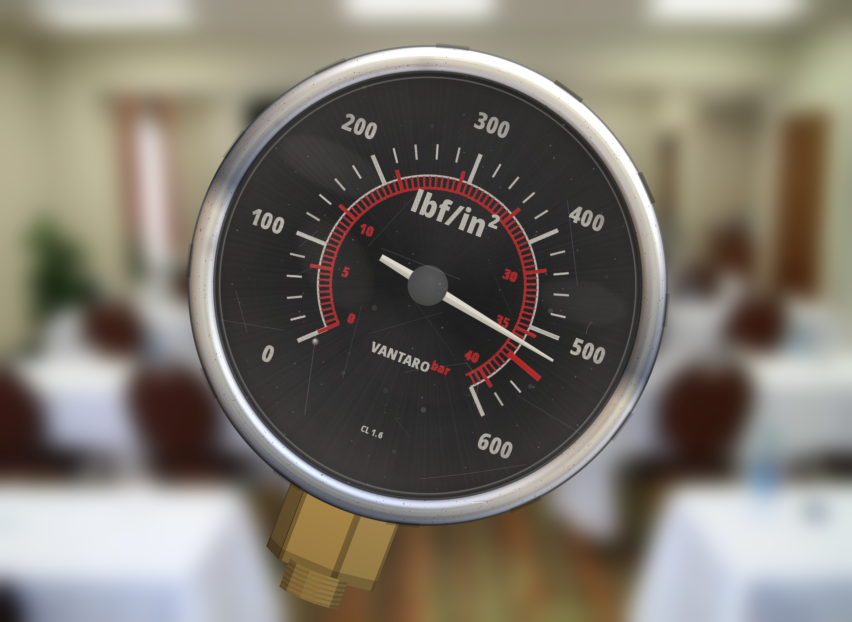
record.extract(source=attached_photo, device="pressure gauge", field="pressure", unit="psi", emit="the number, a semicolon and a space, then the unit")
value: 520; psi
